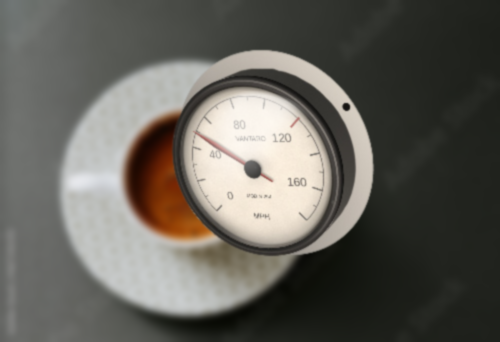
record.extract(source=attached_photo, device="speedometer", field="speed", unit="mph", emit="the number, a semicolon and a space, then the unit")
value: 50; mph
